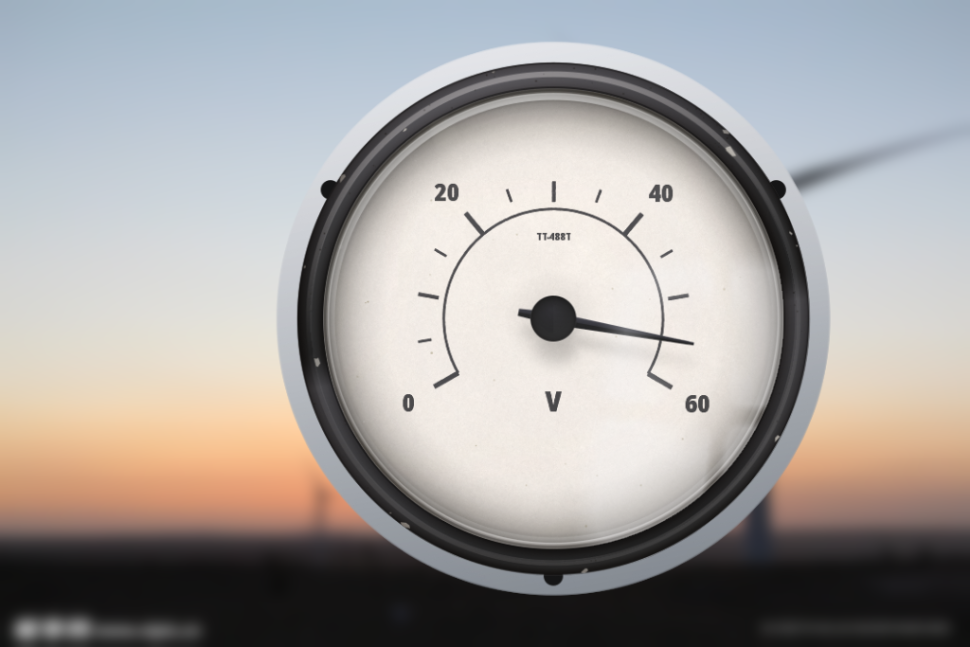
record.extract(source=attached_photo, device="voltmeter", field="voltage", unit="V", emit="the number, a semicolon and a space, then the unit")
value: 55; V
